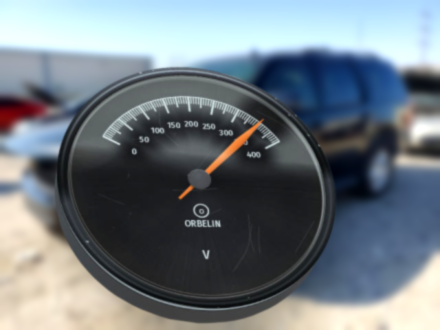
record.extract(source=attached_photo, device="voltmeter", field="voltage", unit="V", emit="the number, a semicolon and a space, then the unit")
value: 350; V
